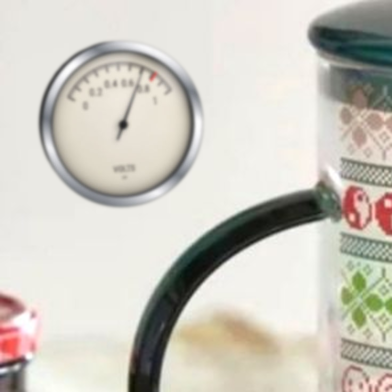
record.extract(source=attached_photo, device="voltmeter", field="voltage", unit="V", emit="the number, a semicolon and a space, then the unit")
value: 0.7; V
